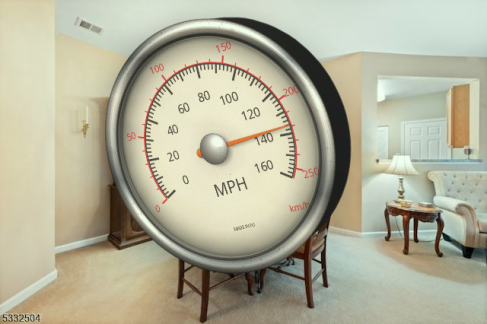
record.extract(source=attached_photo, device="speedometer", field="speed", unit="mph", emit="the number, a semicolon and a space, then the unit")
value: 136; mph
